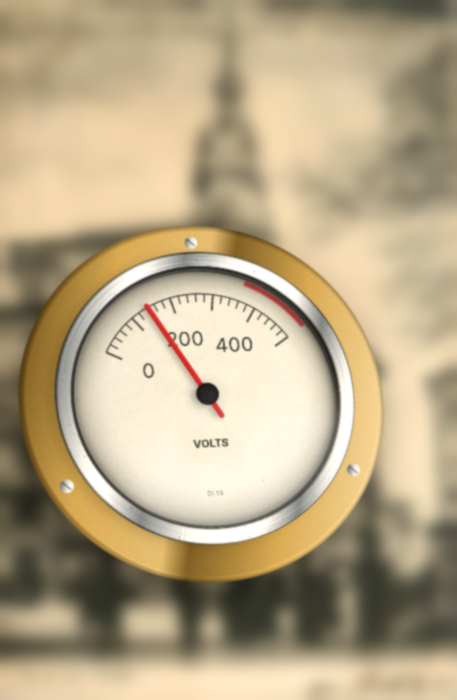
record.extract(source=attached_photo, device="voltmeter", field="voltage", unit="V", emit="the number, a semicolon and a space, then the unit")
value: 140; V
